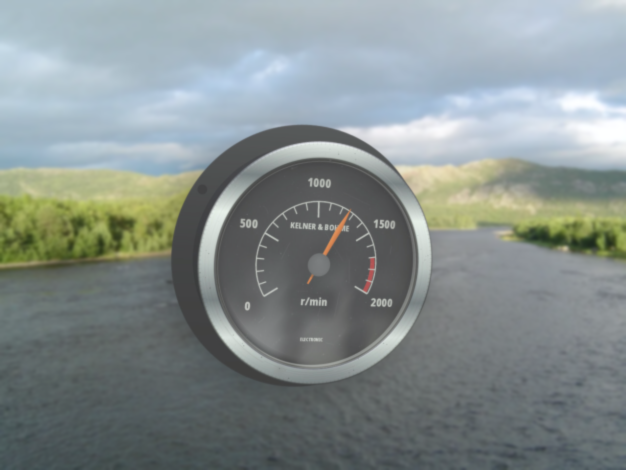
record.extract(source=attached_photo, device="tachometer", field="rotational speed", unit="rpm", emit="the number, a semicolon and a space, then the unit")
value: 1250; rpm
